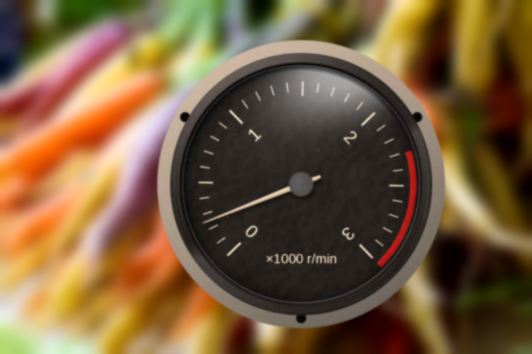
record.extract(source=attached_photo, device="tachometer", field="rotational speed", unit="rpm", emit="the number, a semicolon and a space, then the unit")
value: 250; rpm
